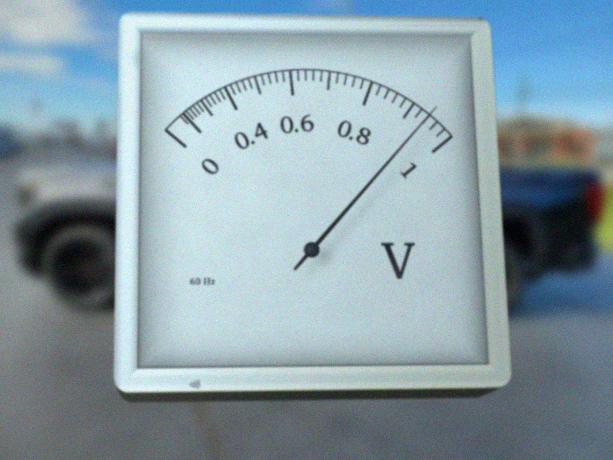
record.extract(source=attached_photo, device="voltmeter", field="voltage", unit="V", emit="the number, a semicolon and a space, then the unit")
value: 0.94; V
